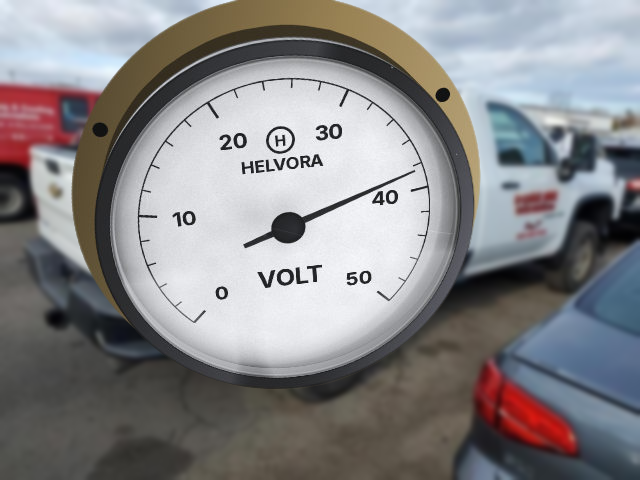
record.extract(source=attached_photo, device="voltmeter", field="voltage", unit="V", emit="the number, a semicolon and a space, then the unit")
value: 38; V
